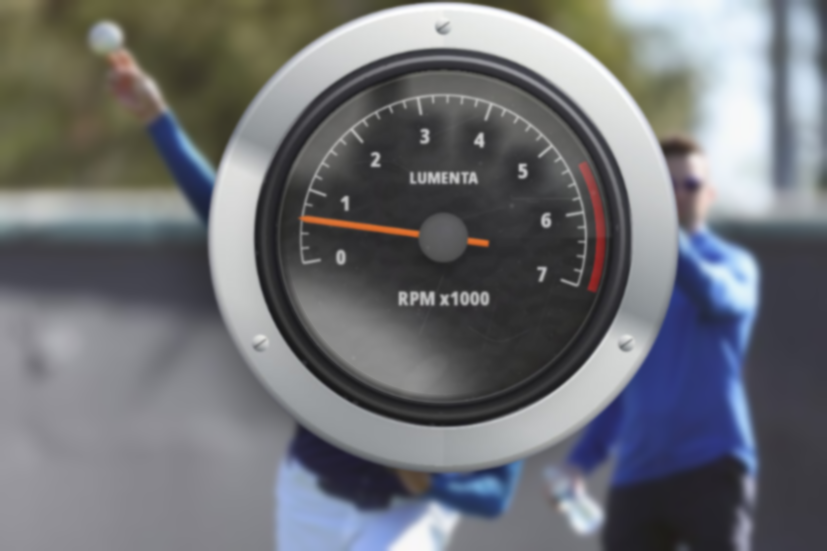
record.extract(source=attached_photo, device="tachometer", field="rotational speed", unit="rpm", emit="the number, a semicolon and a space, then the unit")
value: 600; rpm
